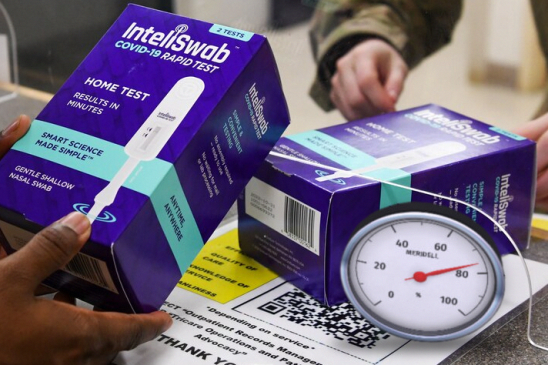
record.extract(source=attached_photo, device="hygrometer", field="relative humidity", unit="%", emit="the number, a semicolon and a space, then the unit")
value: 75; %
